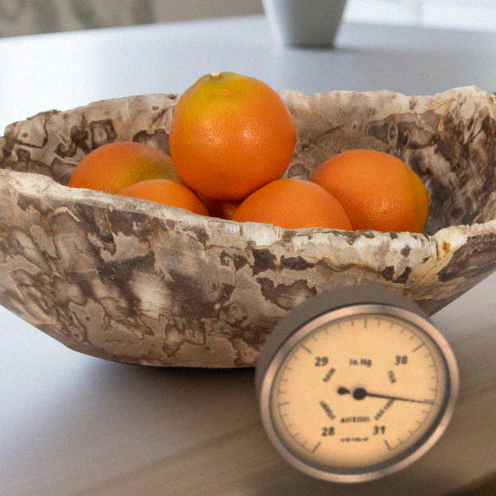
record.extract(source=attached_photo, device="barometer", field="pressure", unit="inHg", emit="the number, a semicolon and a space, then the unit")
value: 30.5; inHg
